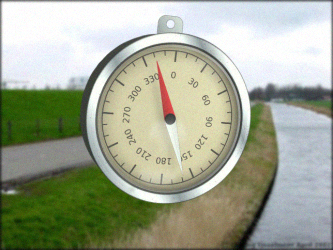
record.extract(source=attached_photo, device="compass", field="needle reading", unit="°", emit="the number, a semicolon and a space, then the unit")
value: 340; °
